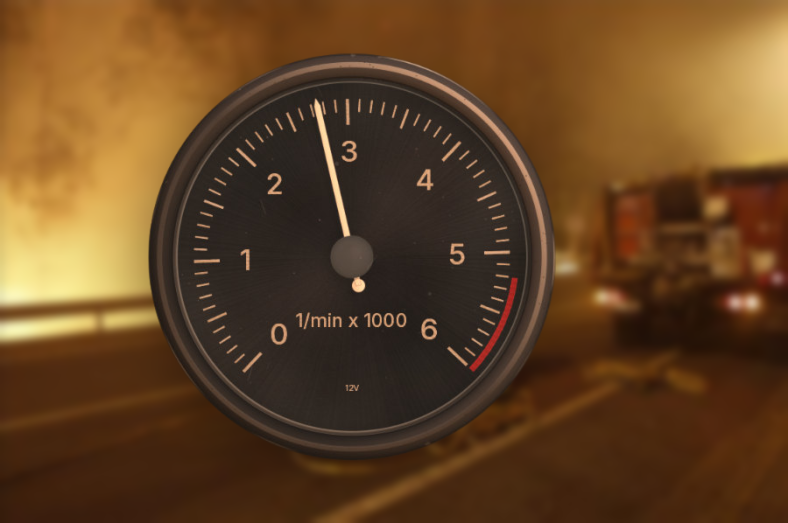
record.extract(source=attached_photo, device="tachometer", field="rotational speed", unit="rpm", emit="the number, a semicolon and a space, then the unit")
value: 2750; rpm
